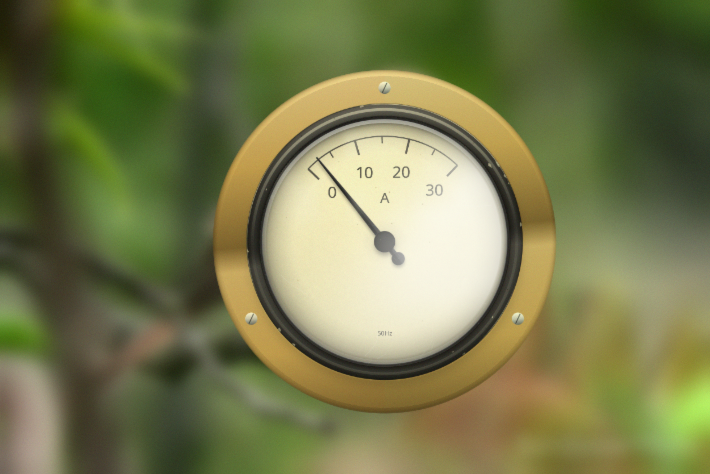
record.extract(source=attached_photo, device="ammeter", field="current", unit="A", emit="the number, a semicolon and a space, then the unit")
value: 2.5; A
